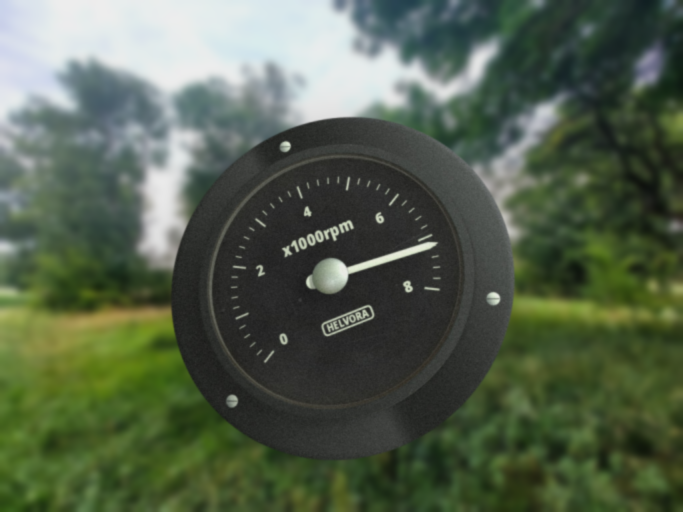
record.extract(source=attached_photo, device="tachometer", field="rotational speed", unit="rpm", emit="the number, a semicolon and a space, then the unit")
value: 7200; rpm
